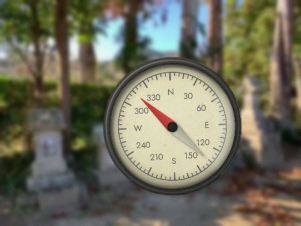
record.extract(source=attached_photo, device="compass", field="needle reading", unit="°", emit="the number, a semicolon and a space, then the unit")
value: 315; °
